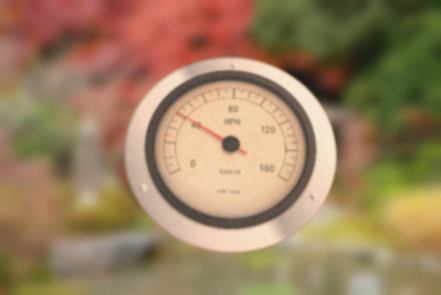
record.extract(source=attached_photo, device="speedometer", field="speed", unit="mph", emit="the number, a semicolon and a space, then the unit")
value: 40; mph
